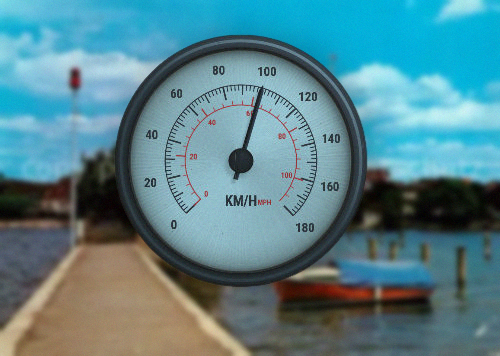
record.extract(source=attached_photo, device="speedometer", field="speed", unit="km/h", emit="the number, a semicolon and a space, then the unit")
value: 100; km/h
